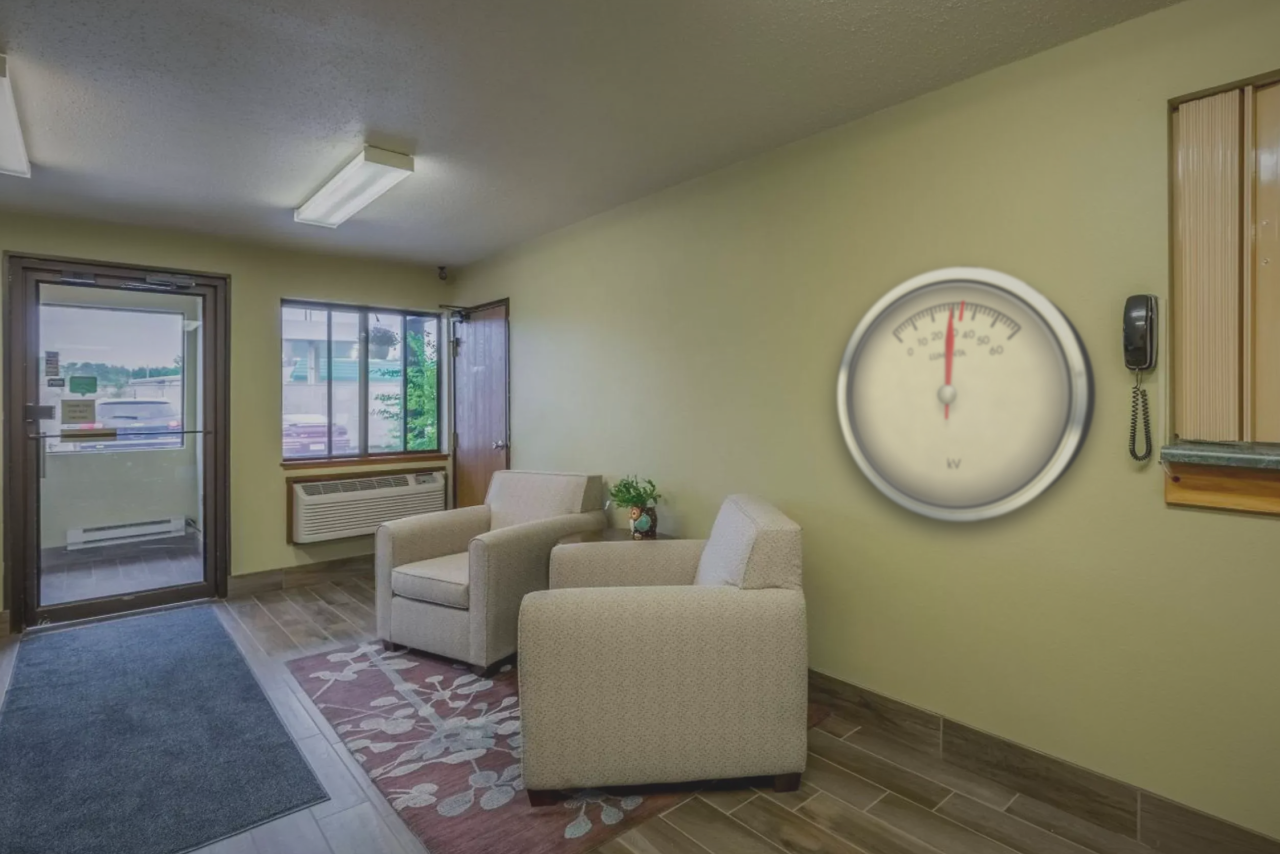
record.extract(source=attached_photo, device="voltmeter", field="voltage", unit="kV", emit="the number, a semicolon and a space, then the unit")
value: 30; kV
